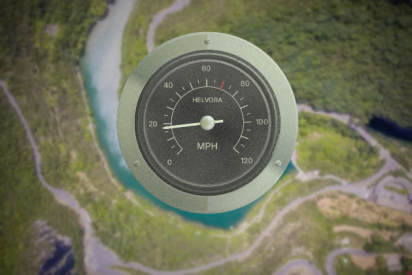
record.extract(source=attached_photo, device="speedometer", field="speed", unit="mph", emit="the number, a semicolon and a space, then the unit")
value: 17.5; mph
